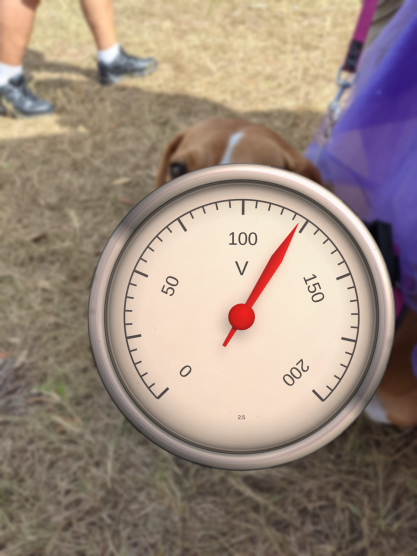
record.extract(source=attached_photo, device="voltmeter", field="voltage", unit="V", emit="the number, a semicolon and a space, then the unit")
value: 122.5; V
